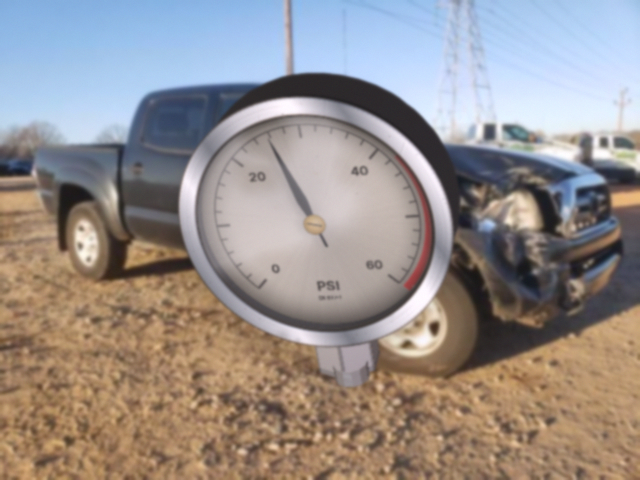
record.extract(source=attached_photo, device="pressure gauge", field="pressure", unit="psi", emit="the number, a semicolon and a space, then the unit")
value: 26; psi
